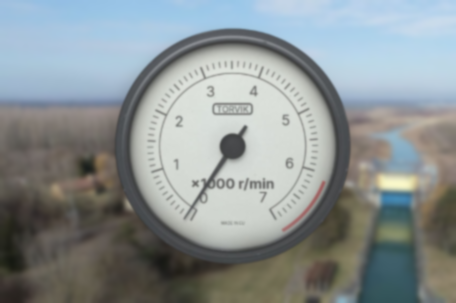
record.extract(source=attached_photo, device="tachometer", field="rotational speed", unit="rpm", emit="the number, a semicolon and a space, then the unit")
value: 100; rpm
